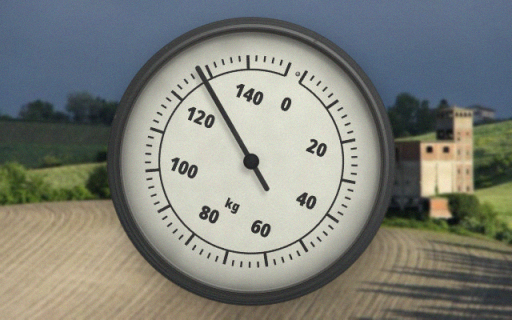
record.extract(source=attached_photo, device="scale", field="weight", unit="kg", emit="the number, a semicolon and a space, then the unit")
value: 128; kg
